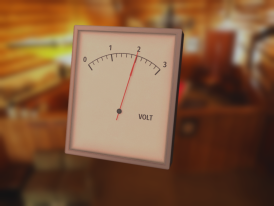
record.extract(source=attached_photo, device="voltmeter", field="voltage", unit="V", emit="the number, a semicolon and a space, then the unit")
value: 2; V
